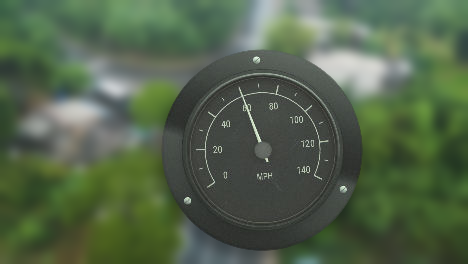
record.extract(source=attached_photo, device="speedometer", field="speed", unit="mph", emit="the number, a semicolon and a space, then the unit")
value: 60; mph
